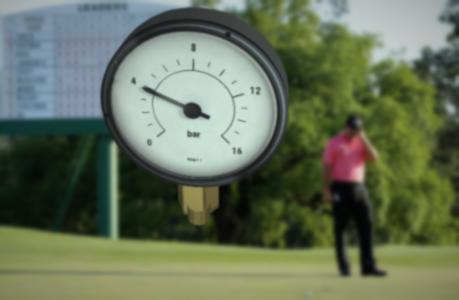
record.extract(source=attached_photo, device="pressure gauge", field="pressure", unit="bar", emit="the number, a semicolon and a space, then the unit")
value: 4; bar
